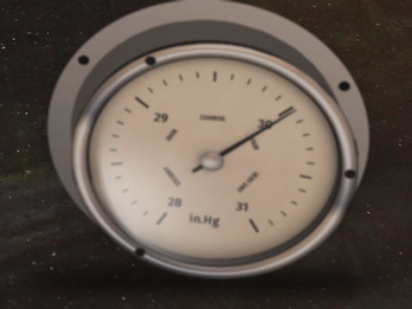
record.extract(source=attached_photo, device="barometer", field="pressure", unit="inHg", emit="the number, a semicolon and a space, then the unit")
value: 30; inHg
